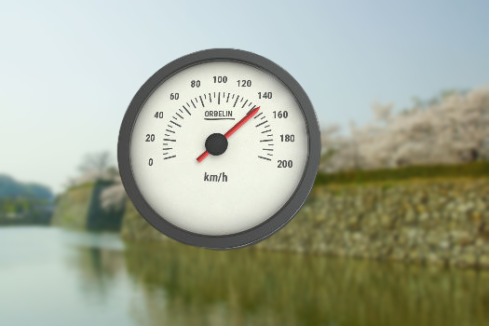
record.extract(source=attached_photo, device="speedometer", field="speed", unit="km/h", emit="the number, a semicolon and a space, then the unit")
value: 145; km/h
